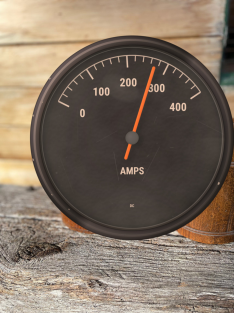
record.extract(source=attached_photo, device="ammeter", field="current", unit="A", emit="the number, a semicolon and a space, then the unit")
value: 270; A
